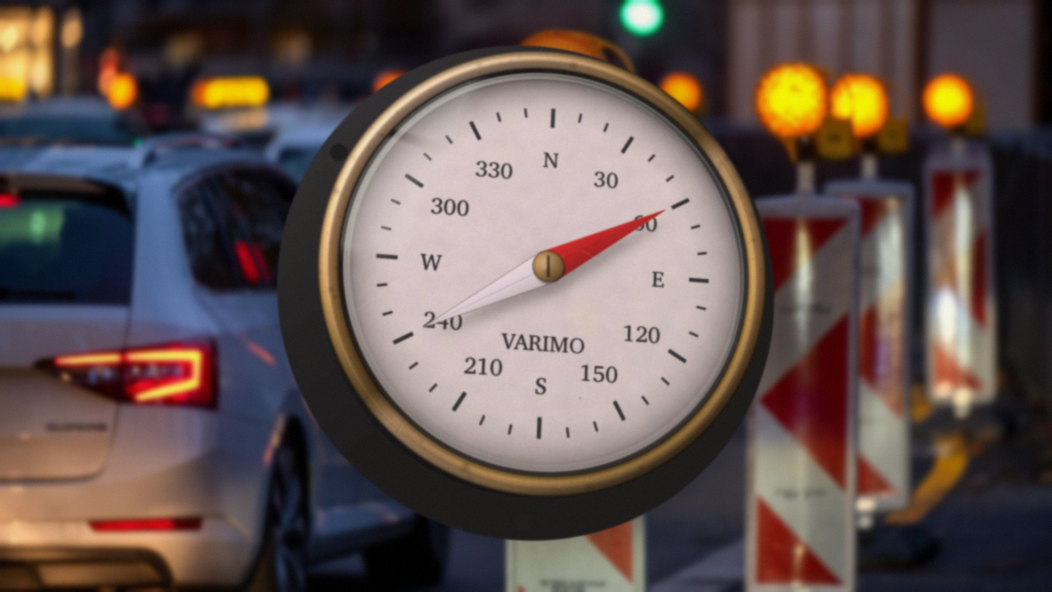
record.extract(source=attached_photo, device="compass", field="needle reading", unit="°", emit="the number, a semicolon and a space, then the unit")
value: 60; °
